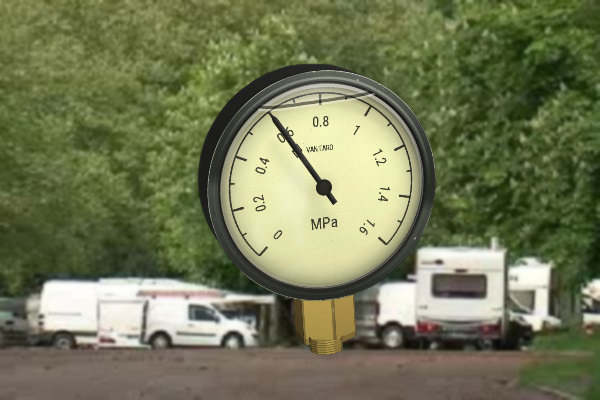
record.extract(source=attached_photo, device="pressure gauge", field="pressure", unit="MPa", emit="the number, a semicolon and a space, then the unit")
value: 0.6; MPa
